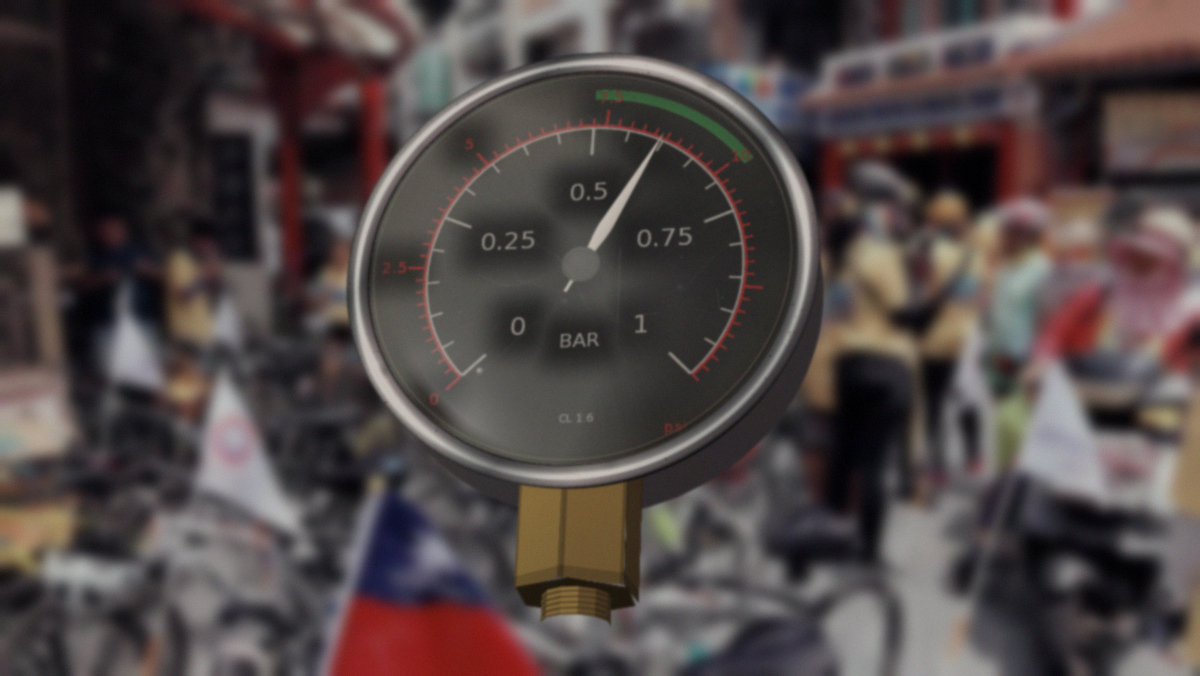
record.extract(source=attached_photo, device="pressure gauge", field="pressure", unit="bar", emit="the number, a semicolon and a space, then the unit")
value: 0.6; bar
